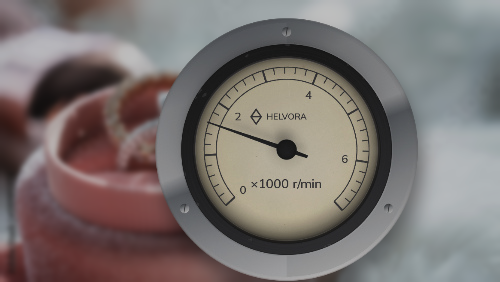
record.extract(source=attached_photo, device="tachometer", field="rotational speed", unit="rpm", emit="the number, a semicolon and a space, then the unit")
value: 1600; rpm
